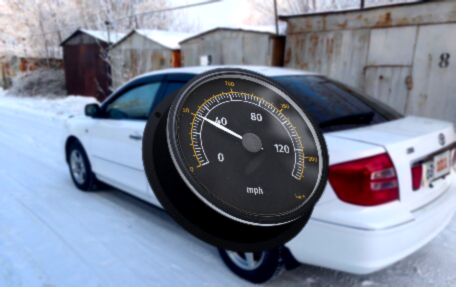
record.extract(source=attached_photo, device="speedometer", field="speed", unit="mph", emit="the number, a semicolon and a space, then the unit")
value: 30; mph
